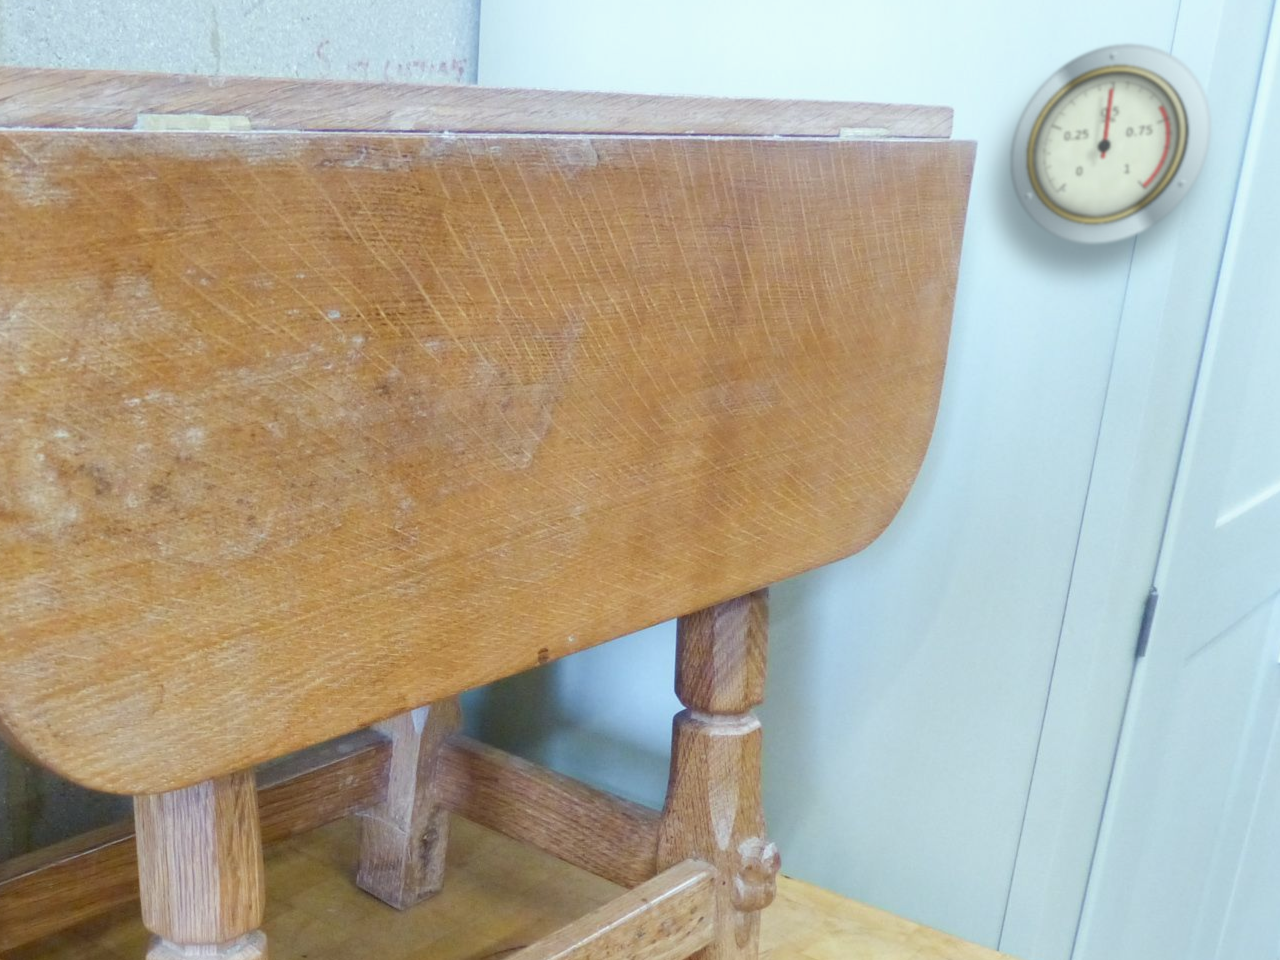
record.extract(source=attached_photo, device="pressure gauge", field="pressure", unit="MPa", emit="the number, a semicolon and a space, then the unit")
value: 0.5; MPa
